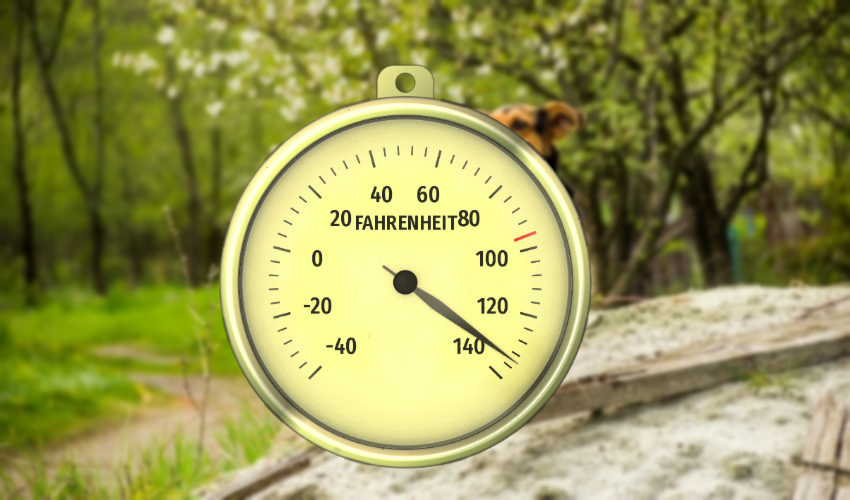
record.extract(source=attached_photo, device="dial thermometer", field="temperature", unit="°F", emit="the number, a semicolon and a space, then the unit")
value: 134; °F
